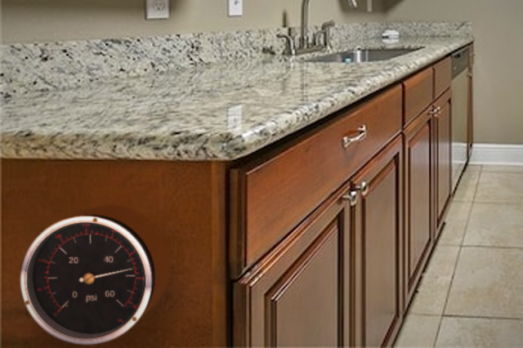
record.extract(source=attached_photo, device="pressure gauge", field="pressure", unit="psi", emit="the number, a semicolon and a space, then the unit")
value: 47.5; psi
